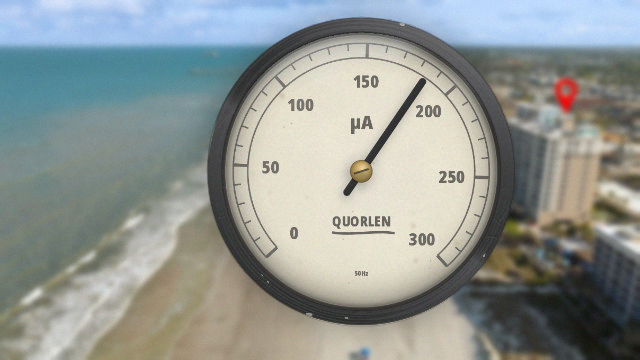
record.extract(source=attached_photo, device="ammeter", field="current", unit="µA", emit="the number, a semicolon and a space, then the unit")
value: 185; µA
